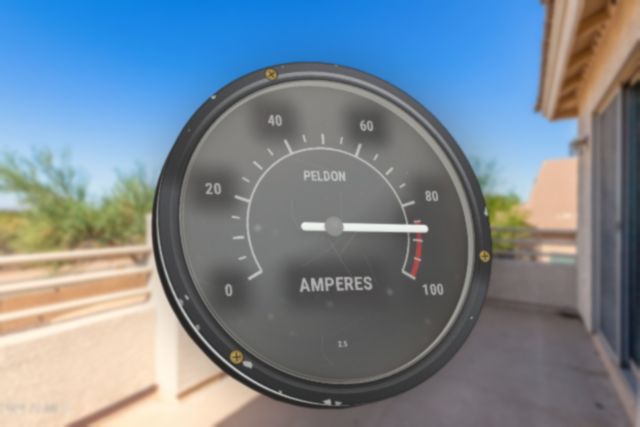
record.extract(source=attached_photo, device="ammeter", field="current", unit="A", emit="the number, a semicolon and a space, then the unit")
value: 87.5; A
